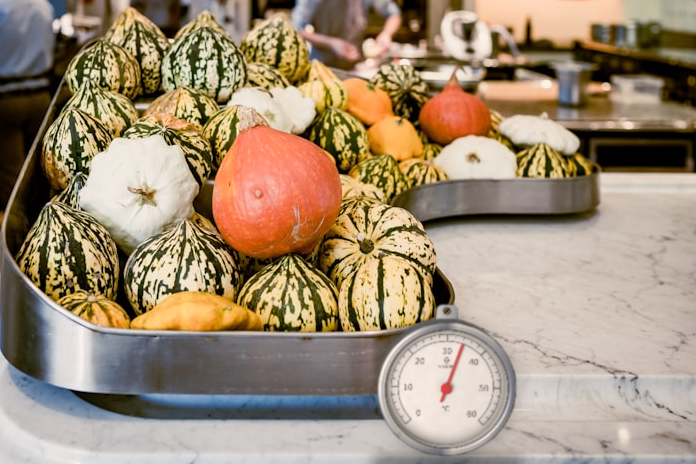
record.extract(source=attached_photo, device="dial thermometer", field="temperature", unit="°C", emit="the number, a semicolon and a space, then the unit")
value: 34; °C
